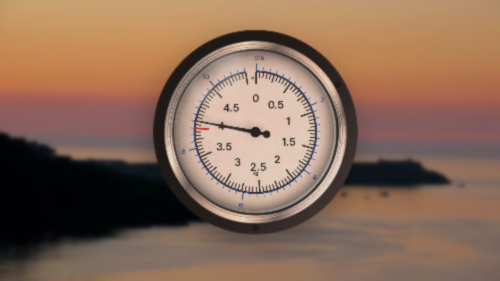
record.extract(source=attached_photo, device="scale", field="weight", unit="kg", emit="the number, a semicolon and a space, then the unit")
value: 4; kg
